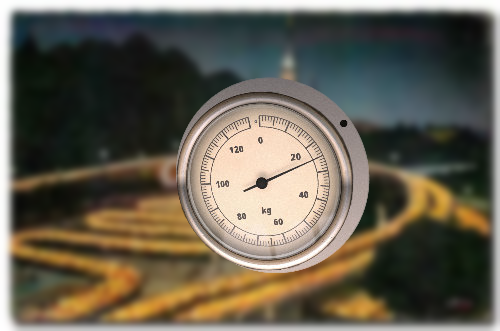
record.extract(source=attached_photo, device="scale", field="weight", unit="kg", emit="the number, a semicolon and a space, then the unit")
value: 25; kg
